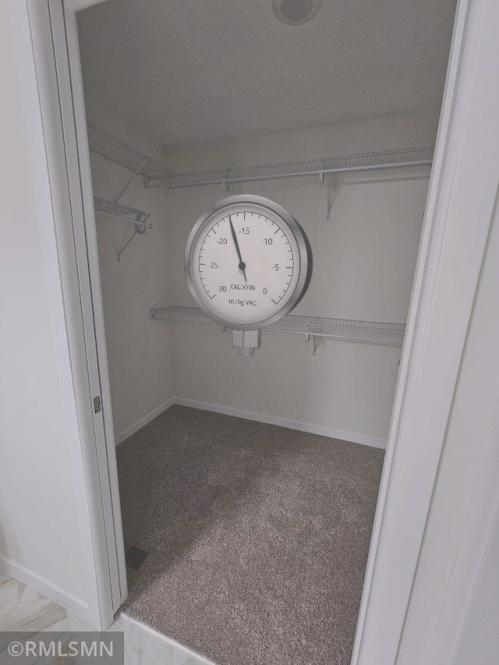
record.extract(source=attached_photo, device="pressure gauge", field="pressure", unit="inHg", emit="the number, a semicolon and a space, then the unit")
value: -17; inHg
